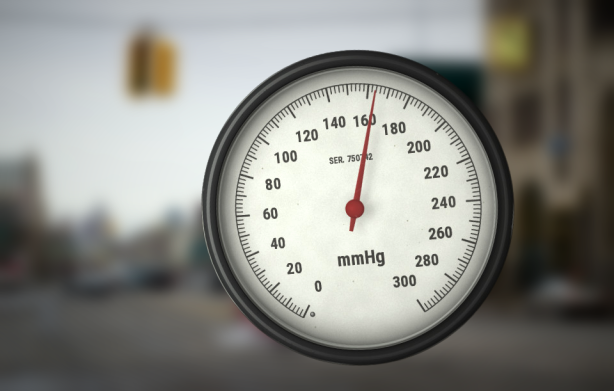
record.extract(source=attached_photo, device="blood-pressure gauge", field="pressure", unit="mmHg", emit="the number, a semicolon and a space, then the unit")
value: 164; mmHg
